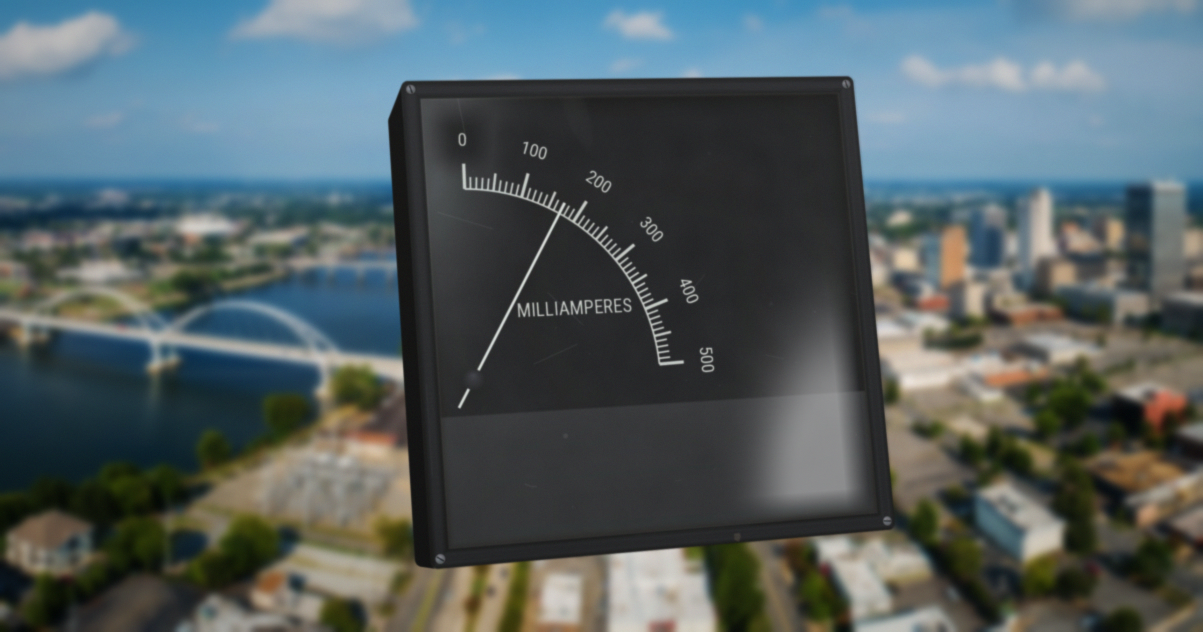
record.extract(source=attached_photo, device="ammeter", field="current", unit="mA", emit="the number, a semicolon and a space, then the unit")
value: 170; mA
